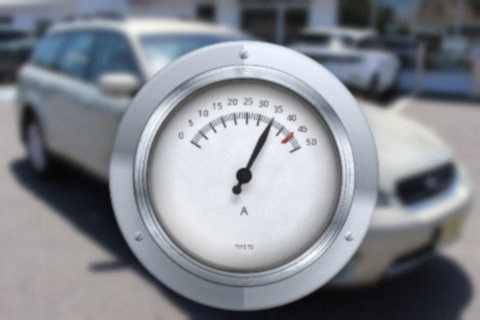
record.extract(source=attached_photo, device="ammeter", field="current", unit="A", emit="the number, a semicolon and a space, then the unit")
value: 35; A
